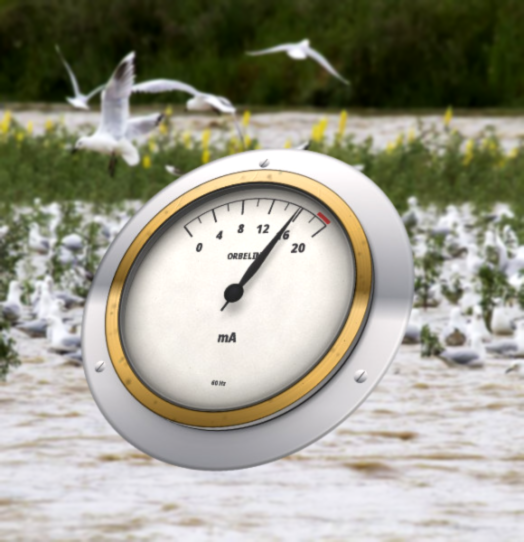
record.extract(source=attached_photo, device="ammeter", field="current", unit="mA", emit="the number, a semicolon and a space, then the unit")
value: 16; mA
